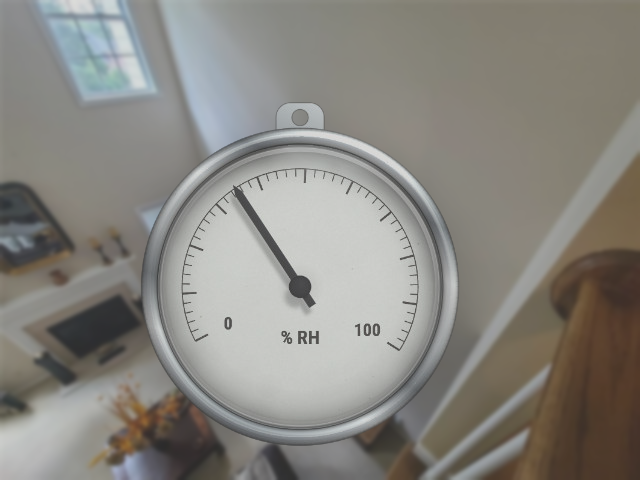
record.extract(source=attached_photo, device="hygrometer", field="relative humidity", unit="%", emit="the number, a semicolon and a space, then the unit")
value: 35; %
